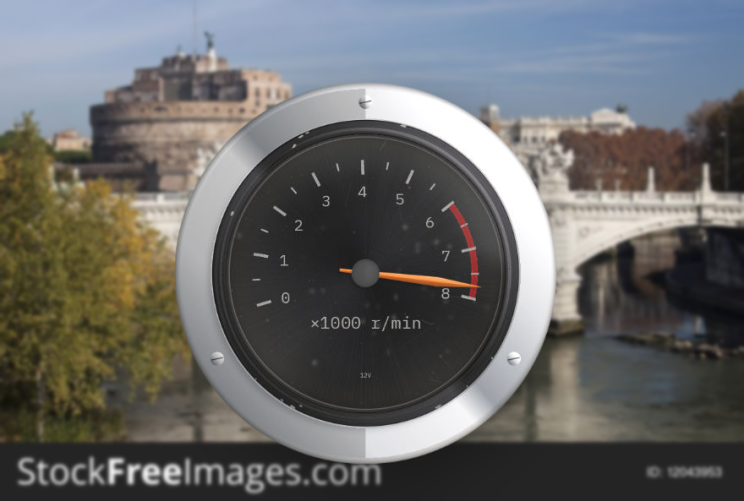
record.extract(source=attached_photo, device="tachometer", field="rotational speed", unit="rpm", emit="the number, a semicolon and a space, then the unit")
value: 7750; rpm
